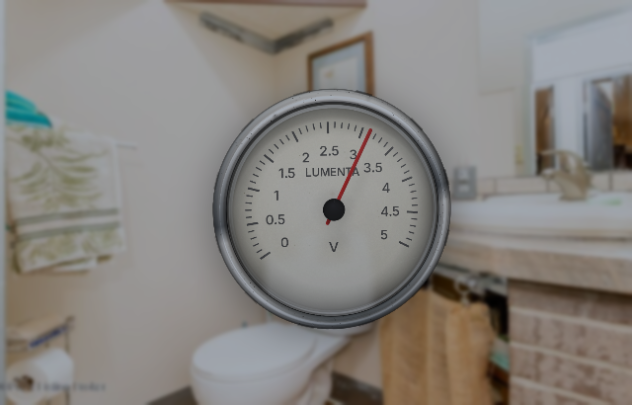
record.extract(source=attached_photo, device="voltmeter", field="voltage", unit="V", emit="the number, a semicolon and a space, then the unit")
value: 3.1; V
